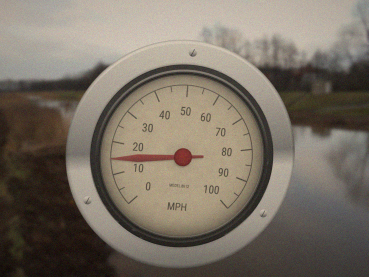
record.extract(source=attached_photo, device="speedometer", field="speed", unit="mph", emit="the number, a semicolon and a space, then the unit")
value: 15; mph
